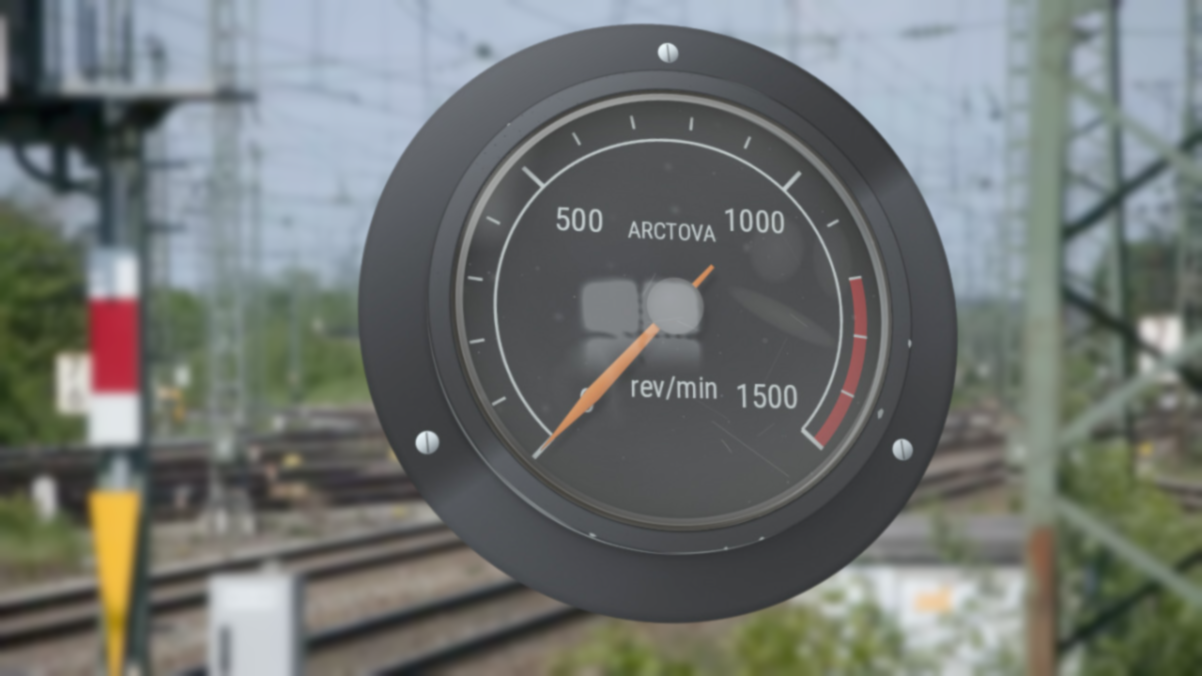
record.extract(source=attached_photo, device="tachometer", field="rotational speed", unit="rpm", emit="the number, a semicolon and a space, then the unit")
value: 0; rpm
